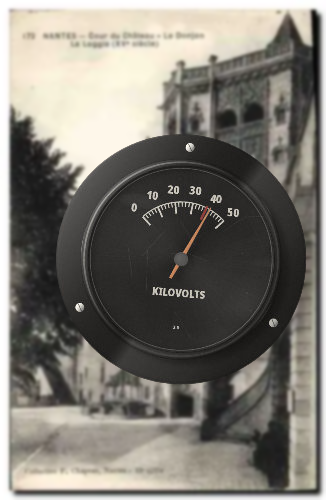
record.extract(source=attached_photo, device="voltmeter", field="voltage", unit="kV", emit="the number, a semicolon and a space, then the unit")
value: 40; kV
